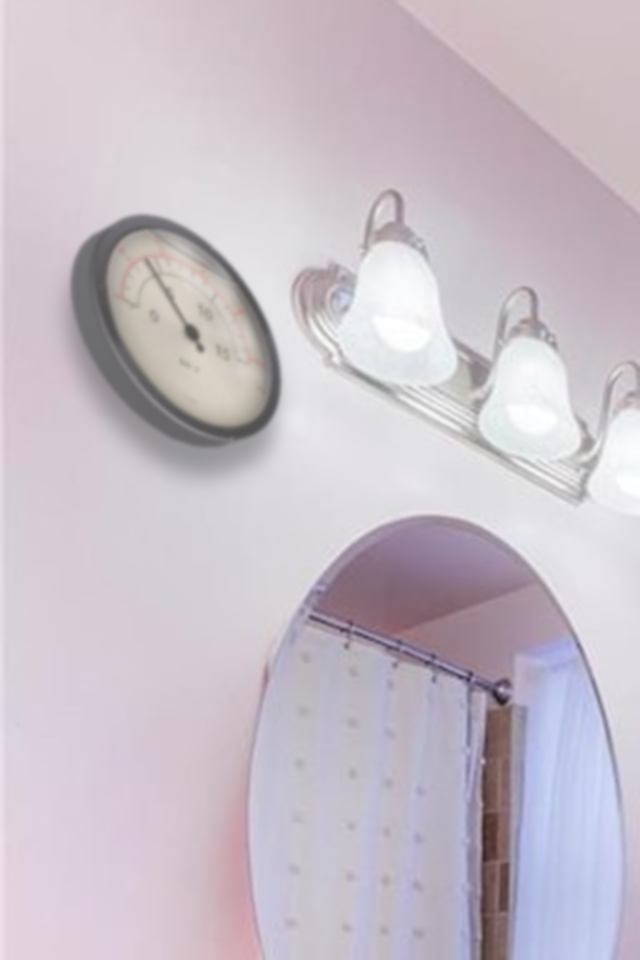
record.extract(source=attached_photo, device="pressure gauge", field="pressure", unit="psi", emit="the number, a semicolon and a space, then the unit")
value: 4; psi
